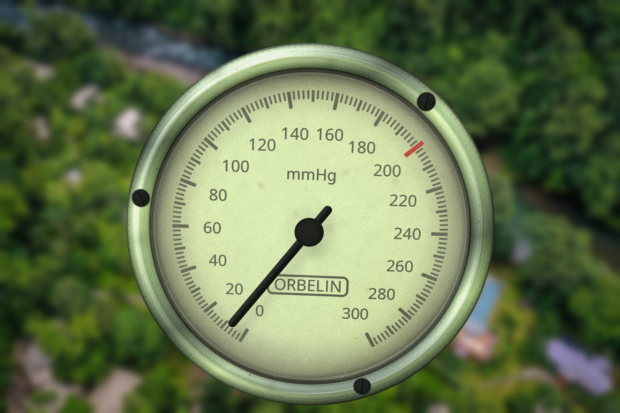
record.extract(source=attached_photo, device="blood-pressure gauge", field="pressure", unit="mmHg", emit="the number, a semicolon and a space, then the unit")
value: 8; mmHg
